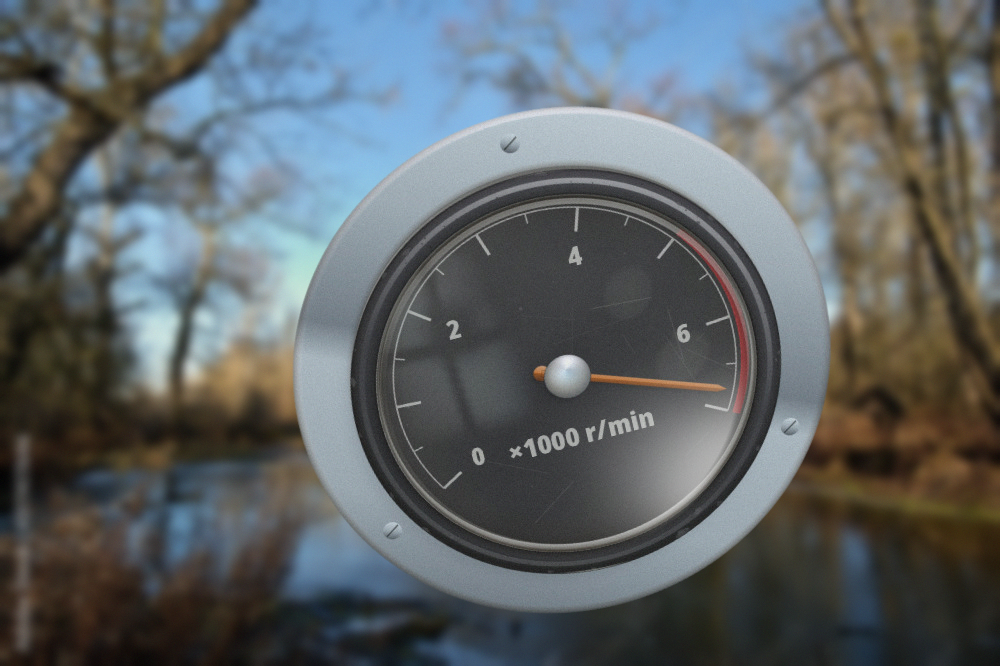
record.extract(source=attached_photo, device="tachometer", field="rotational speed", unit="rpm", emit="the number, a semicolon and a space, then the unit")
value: 6750; rpm
